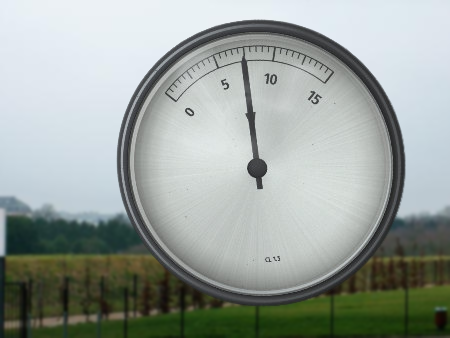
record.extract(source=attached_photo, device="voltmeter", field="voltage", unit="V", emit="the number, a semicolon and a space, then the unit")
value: 7.5; V
